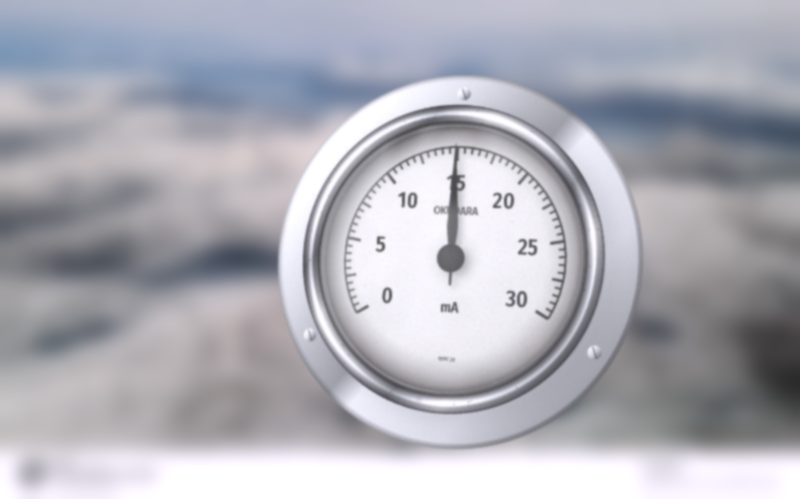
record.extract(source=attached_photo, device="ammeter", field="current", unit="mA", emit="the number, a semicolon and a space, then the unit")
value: 15; mA
